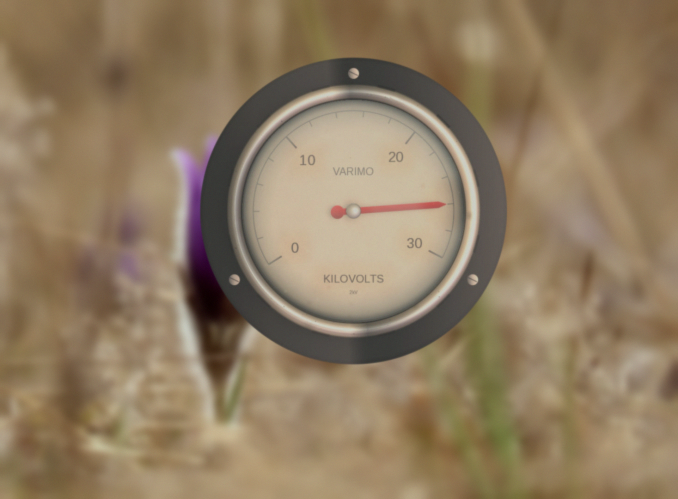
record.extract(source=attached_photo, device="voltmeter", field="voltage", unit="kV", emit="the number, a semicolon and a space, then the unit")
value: 26; kV
